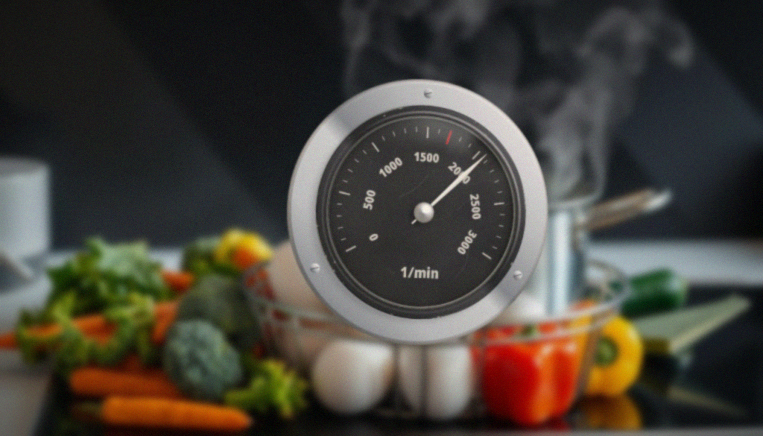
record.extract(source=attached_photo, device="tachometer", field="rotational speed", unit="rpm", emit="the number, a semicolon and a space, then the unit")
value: 2050; rpm
